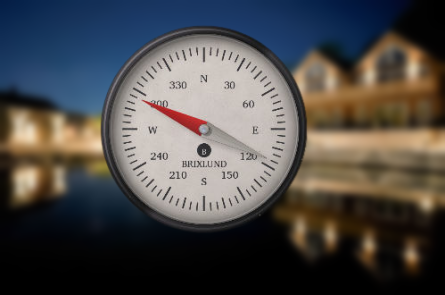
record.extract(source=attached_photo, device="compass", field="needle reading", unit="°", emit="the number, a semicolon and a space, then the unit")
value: 295; °
